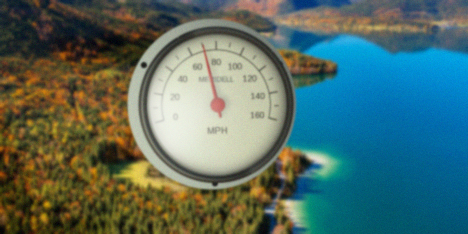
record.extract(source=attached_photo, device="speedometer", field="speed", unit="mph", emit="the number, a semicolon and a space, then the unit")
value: 70; mph
